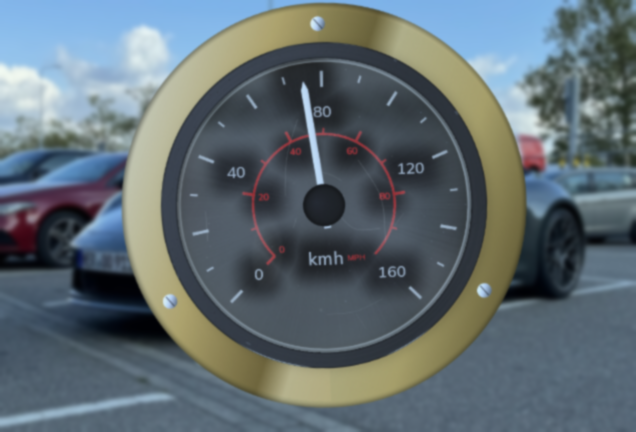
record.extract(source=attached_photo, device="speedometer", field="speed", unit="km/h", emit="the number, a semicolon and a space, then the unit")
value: 75; km/h
